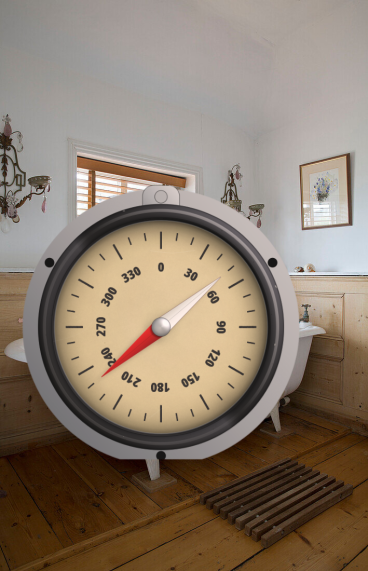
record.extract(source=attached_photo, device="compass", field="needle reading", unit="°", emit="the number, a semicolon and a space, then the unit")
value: 230; °
